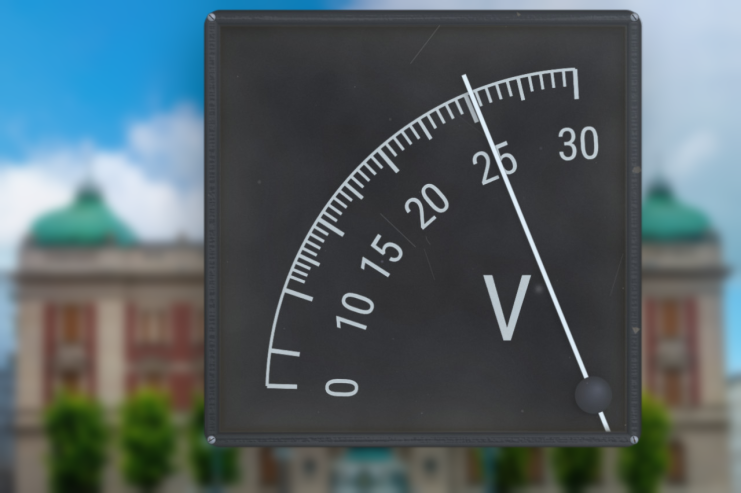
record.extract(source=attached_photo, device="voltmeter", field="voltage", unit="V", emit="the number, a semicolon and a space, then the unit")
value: 25.25; V
